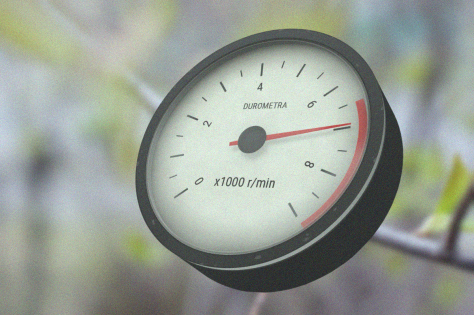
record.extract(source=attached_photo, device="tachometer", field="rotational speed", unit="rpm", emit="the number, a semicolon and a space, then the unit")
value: 7000; rpm
